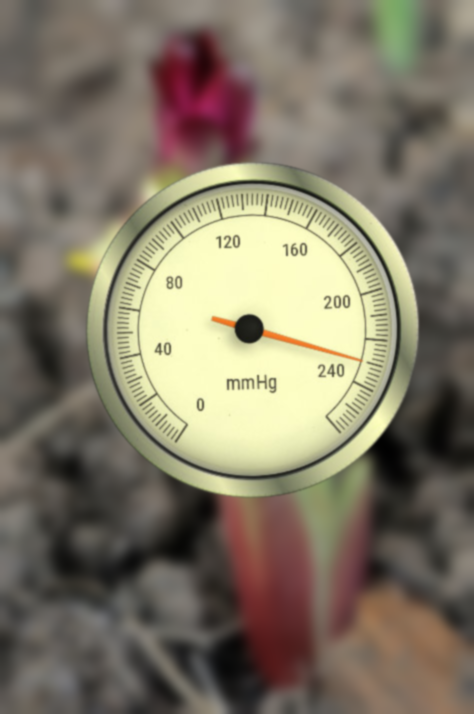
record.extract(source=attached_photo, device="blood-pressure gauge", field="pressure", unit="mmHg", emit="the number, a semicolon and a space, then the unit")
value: 230; mmHg
